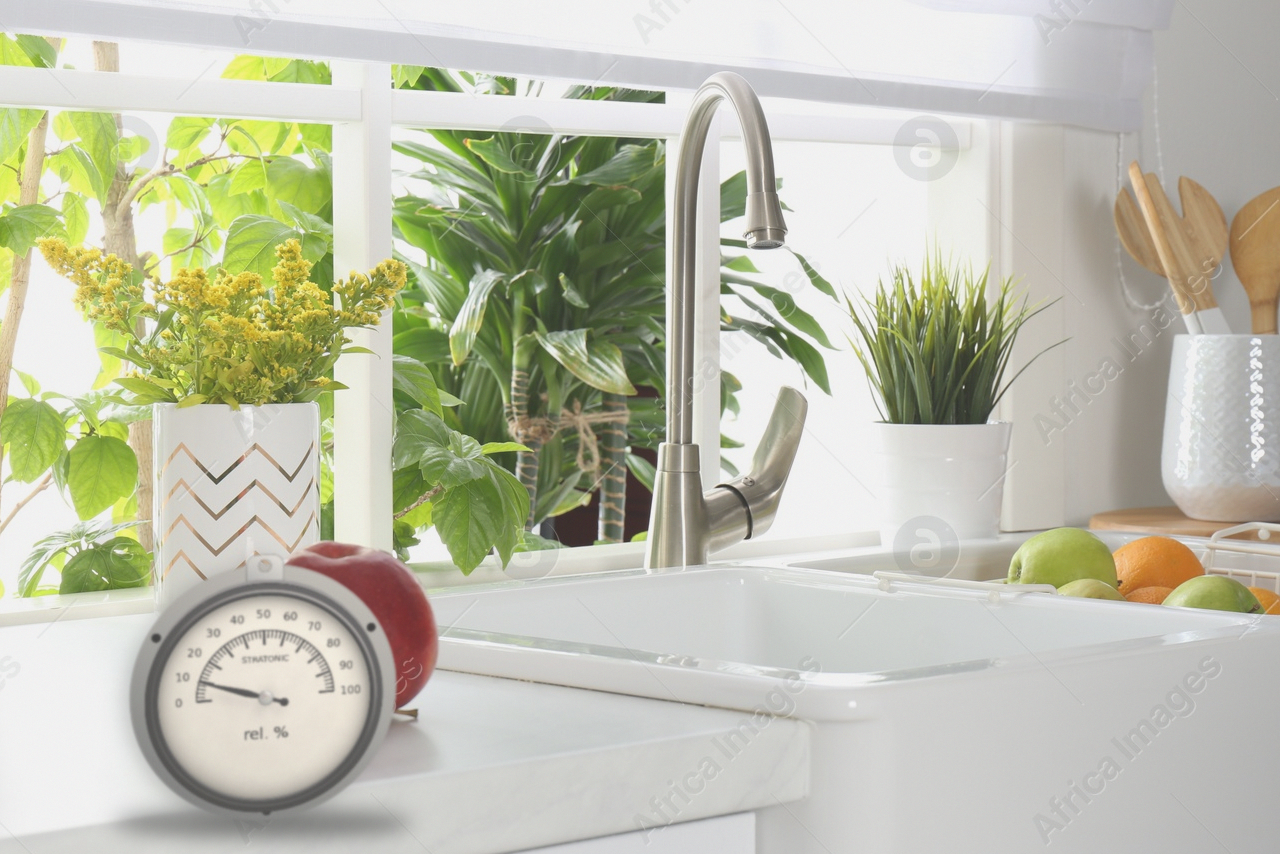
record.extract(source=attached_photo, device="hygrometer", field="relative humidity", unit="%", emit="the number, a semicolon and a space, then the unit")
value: 10; %
